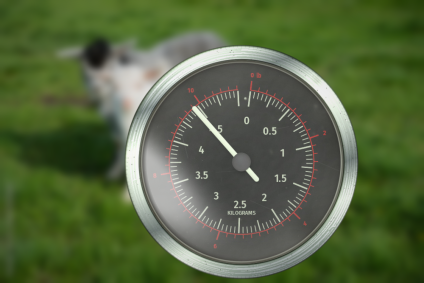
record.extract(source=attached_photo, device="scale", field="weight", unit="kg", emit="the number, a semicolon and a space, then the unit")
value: 4.45; kg
